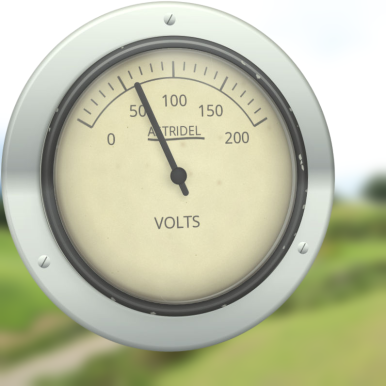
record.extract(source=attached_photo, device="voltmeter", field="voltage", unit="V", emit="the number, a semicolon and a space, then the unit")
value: 60; V
